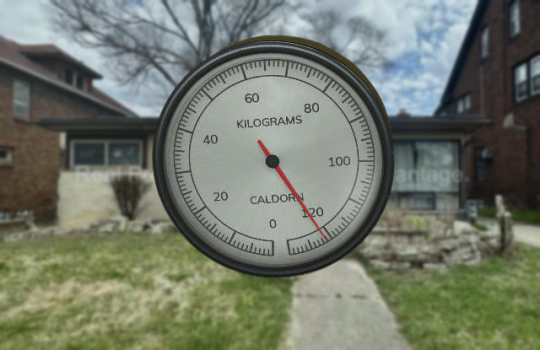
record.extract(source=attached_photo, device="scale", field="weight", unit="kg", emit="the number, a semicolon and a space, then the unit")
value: 121; kg
